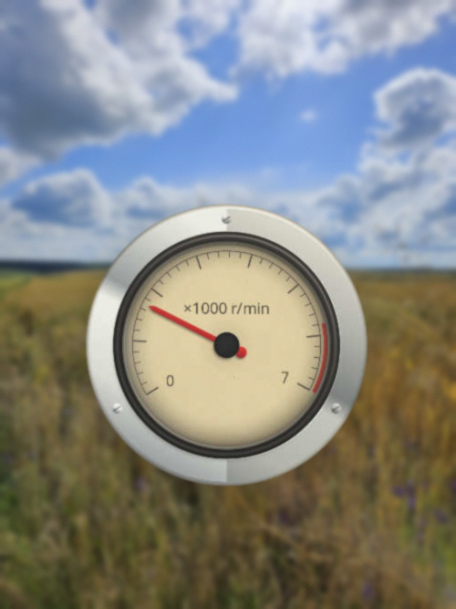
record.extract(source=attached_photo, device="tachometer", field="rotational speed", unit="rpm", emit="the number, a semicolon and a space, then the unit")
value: 1700; rpm
